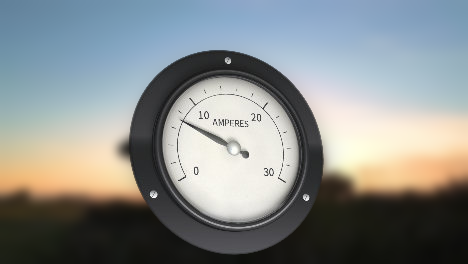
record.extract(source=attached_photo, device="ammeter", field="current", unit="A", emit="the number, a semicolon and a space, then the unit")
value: 7; A
